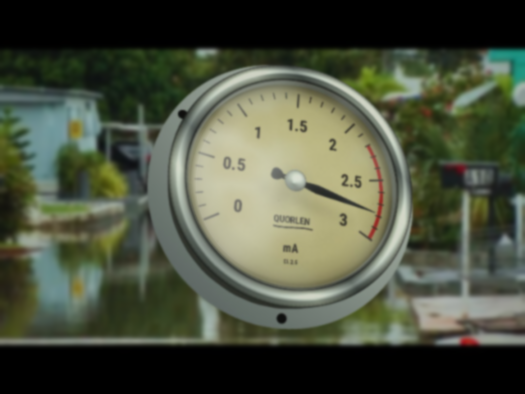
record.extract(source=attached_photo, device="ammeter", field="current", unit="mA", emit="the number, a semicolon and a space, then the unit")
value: 2.8; mA
